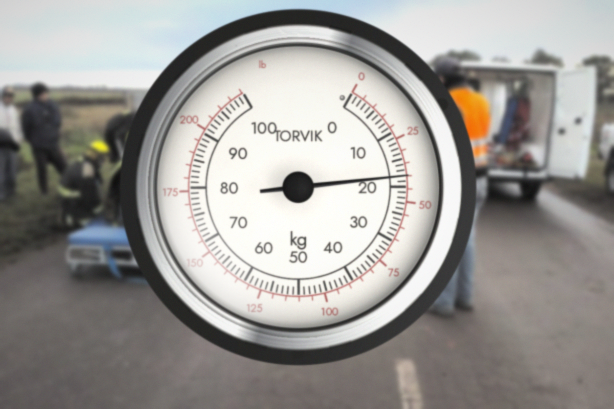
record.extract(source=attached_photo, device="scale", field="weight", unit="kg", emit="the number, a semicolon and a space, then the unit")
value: 18; kg
